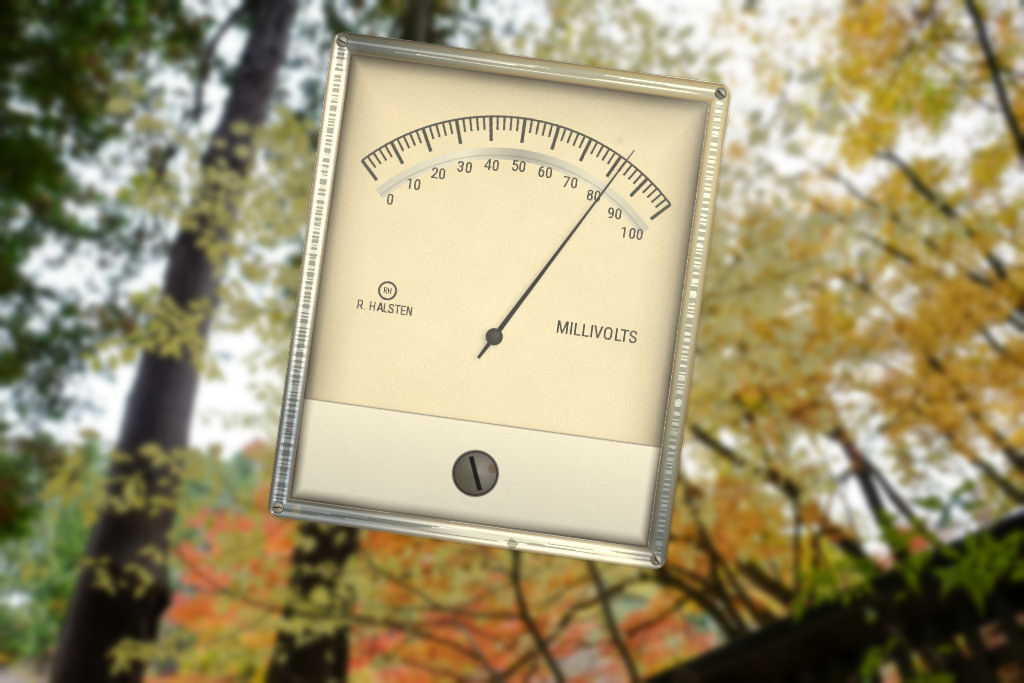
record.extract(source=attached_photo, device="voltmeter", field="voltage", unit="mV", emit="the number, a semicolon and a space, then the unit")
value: 82; mV
